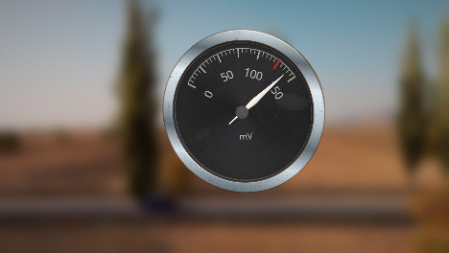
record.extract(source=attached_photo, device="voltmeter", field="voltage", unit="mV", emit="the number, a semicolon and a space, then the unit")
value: 140; mV
